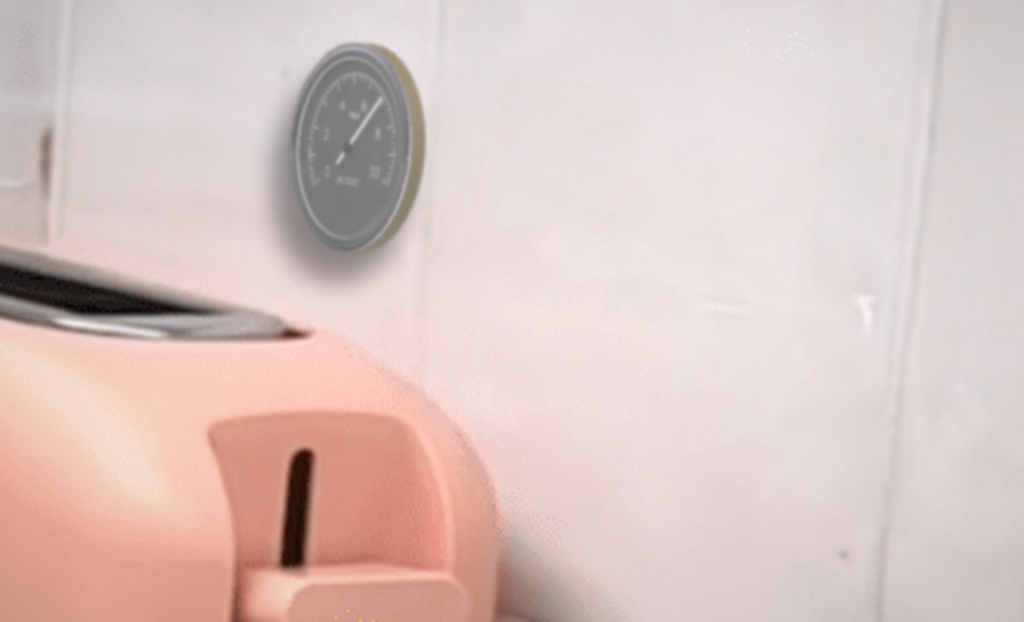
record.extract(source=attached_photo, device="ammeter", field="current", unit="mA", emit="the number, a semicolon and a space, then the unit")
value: 7; mA
